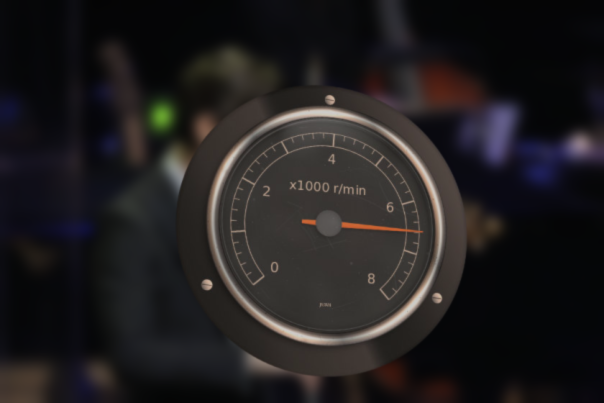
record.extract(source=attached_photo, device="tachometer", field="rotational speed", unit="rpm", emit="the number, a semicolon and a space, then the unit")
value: 6600; rpm
